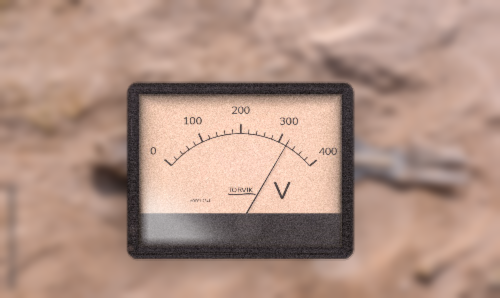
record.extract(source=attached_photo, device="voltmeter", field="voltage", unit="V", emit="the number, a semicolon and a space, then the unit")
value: 320; V
